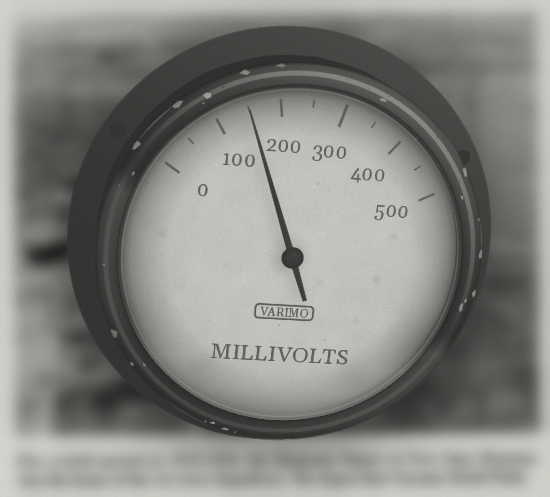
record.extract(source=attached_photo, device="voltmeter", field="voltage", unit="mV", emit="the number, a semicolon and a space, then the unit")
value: 150; mV
